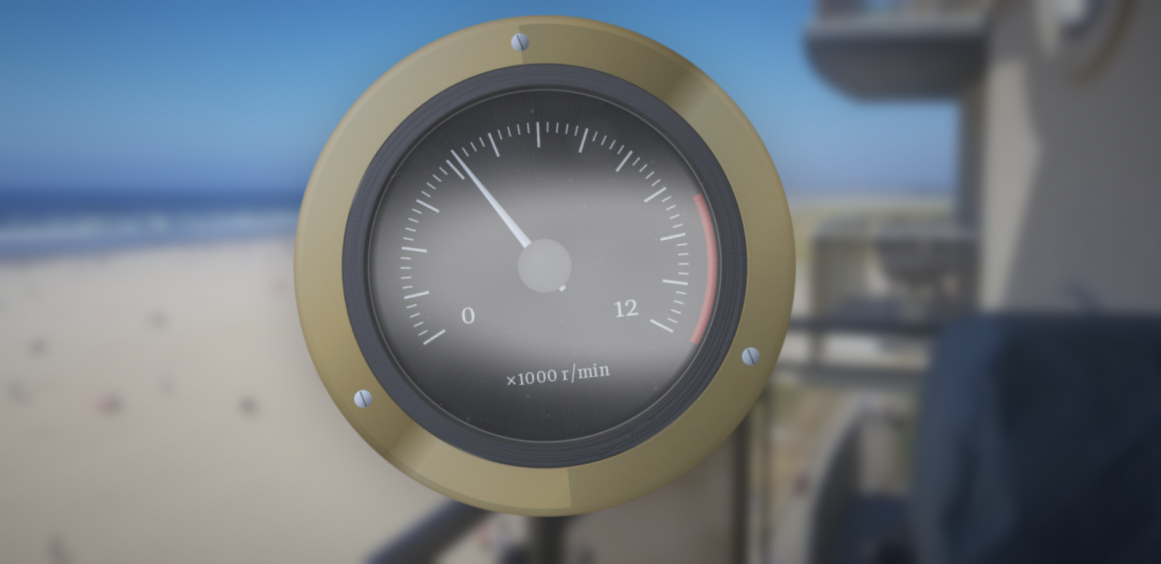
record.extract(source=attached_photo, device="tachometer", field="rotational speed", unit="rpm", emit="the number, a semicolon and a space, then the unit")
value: 4200; rpm
